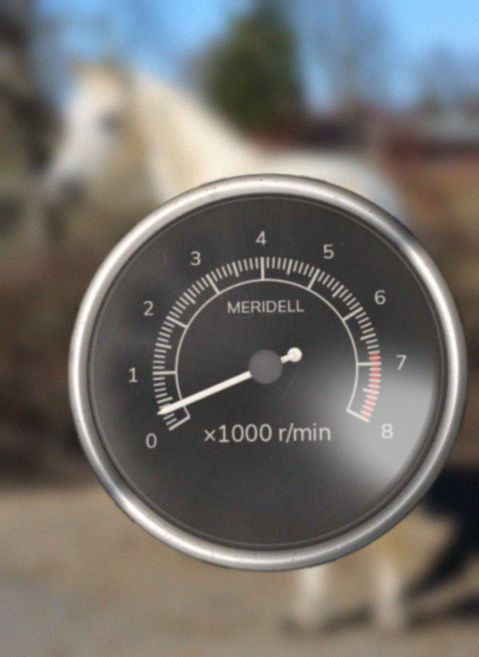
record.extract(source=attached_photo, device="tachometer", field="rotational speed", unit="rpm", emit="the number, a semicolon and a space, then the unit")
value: 300; rpm
